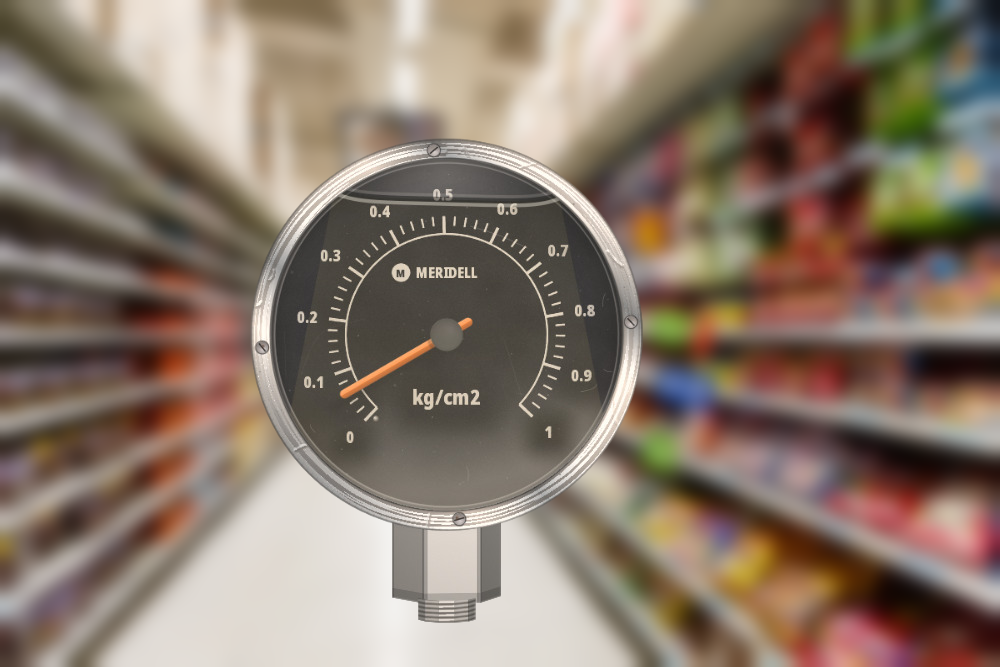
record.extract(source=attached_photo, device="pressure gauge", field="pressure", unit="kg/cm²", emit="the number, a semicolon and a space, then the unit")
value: 0.06; kg/cm²
